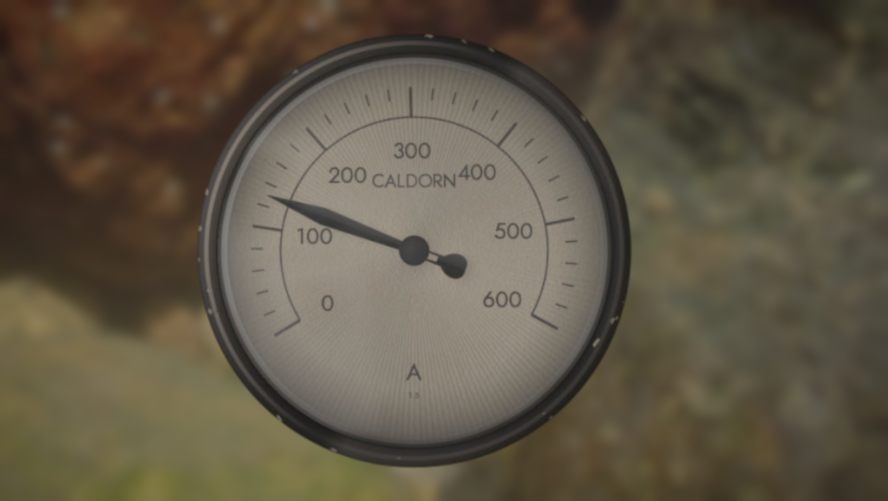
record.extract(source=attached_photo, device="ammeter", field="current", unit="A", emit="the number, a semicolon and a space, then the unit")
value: 130; A
